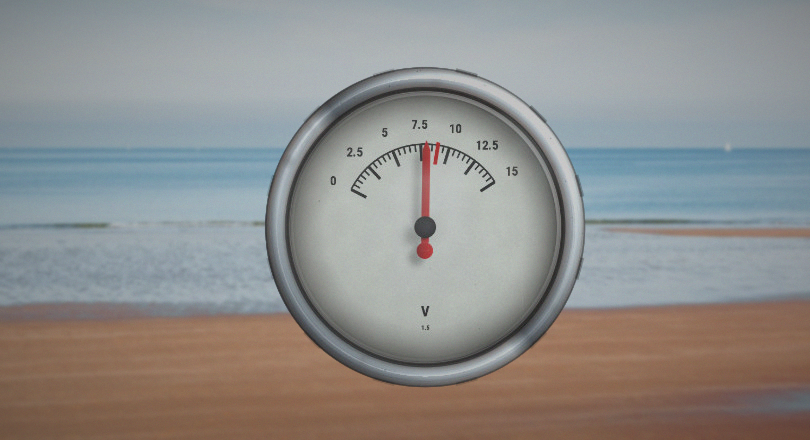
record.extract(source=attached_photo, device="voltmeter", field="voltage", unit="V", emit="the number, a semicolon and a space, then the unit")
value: 8; V
